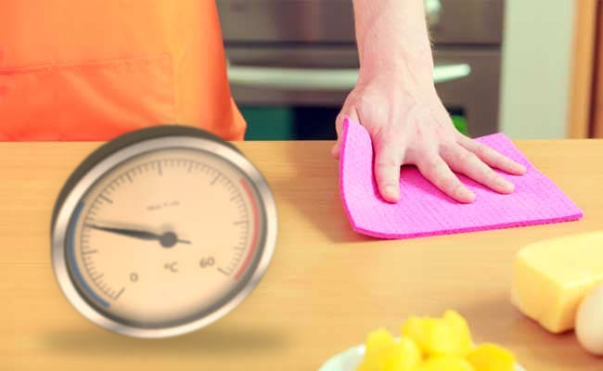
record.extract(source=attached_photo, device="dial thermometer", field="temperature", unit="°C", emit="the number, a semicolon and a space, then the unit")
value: 15; °C
